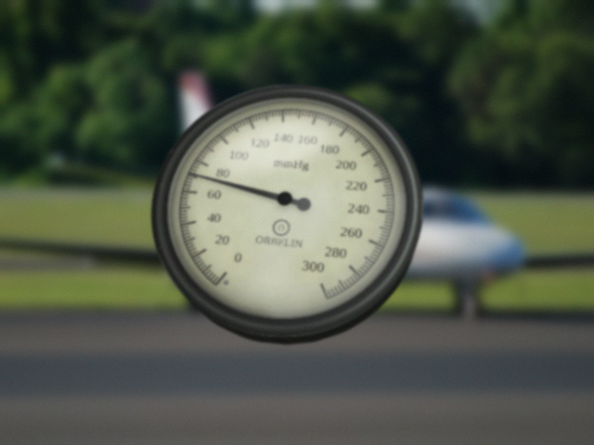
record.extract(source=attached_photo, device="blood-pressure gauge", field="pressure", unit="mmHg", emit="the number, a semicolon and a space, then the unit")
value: 70; mmHg
